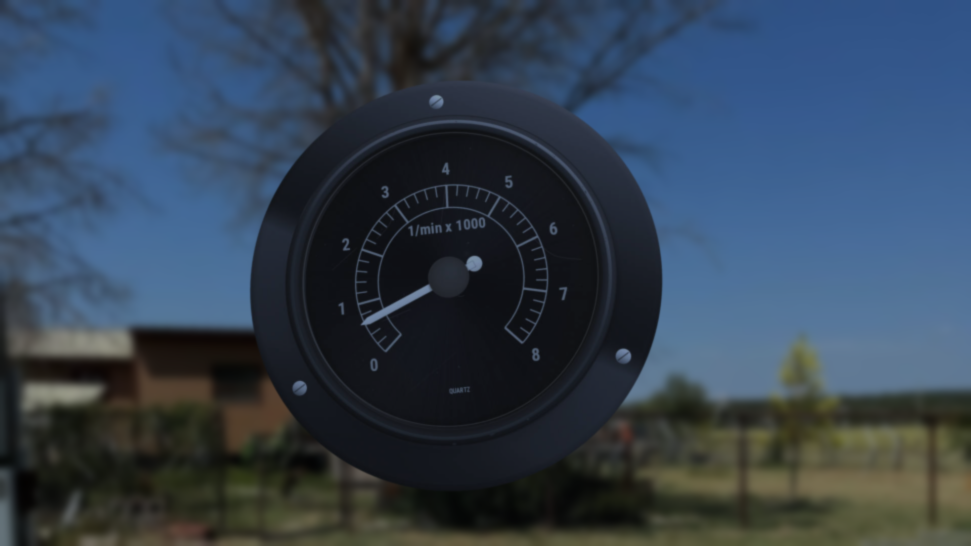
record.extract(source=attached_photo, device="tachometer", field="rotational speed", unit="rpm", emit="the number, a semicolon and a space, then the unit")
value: 600; rpm
